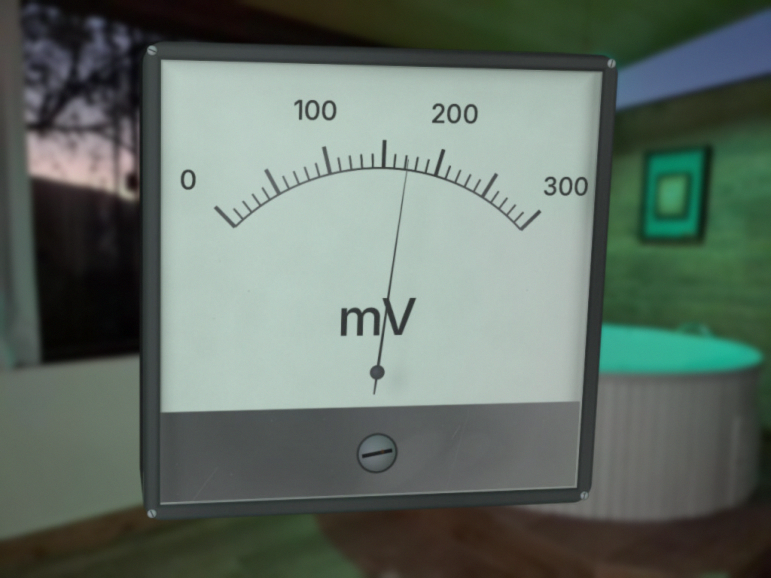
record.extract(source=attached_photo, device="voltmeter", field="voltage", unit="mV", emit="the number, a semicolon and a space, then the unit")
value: 170; mV
